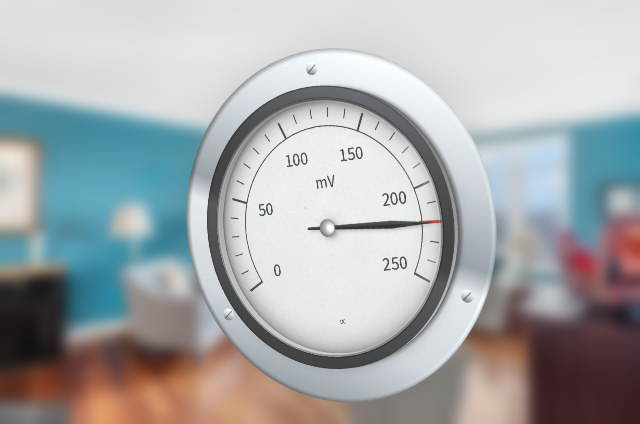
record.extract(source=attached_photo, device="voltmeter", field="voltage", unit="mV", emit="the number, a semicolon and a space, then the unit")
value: 220; mV
